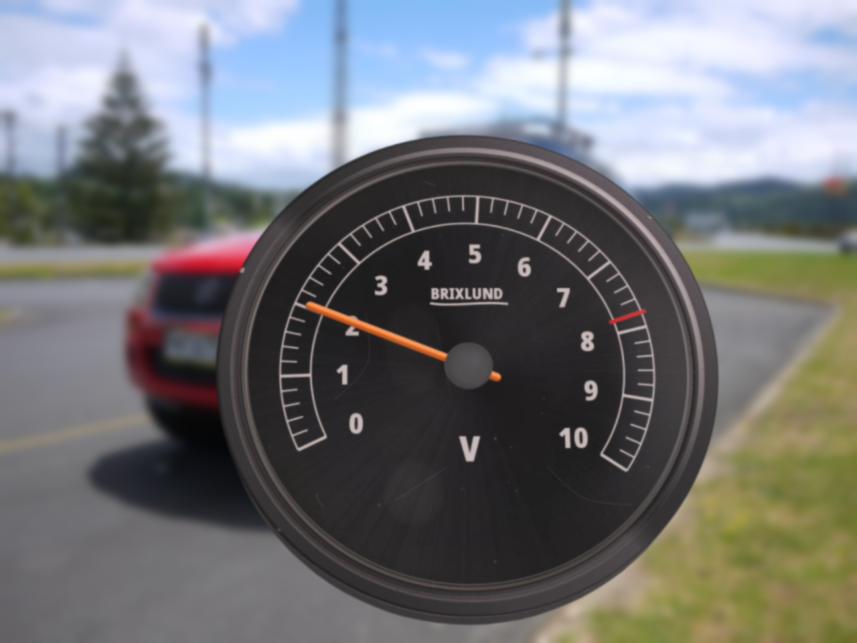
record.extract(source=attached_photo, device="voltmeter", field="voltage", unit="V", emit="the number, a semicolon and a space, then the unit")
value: 2; V
